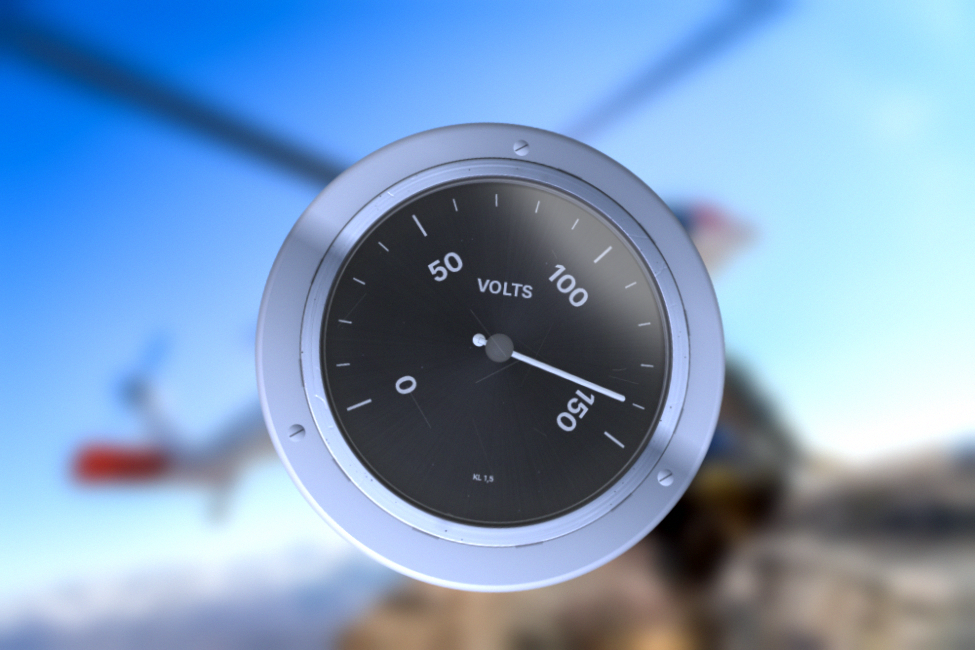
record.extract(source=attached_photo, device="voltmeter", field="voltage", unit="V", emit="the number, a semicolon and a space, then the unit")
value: 140; V
